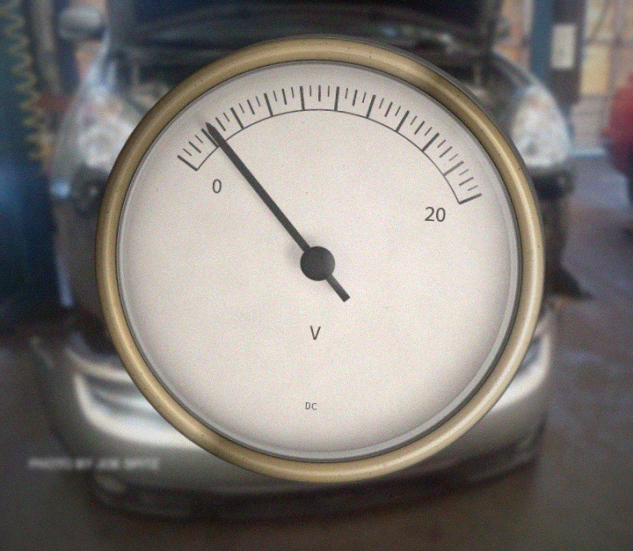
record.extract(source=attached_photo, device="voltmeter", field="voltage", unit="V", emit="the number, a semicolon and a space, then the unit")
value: 2.5; V
